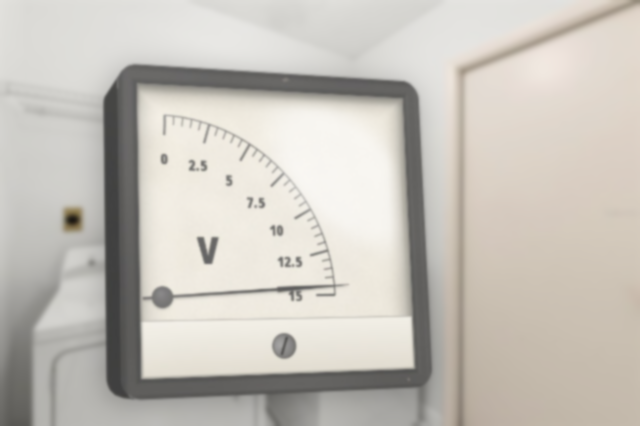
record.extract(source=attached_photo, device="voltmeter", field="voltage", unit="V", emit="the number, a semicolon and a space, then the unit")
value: 14.5; V
